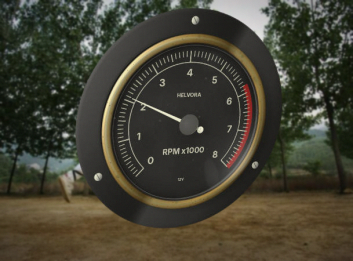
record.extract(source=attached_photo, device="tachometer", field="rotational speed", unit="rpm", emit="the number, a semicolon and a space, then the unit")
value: 2100; rpm
